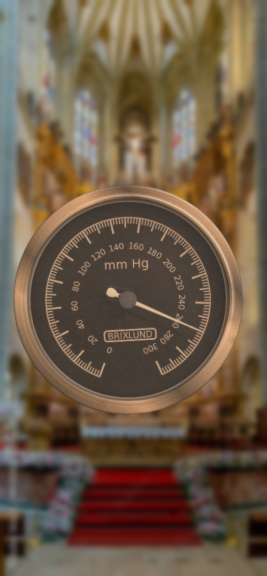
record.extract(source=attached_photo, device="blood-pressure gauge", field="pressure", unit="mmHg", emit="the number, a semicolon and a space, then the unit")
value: 260; mmHg
